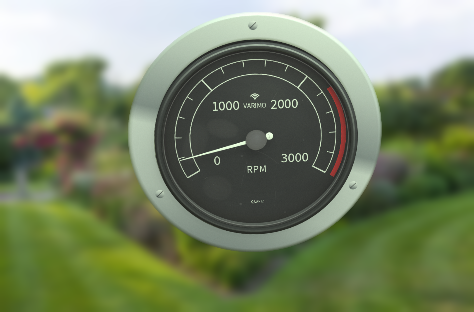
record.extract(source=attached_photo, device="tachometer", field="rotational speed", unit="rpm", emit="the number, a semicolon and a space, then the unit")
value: 200; rpm
